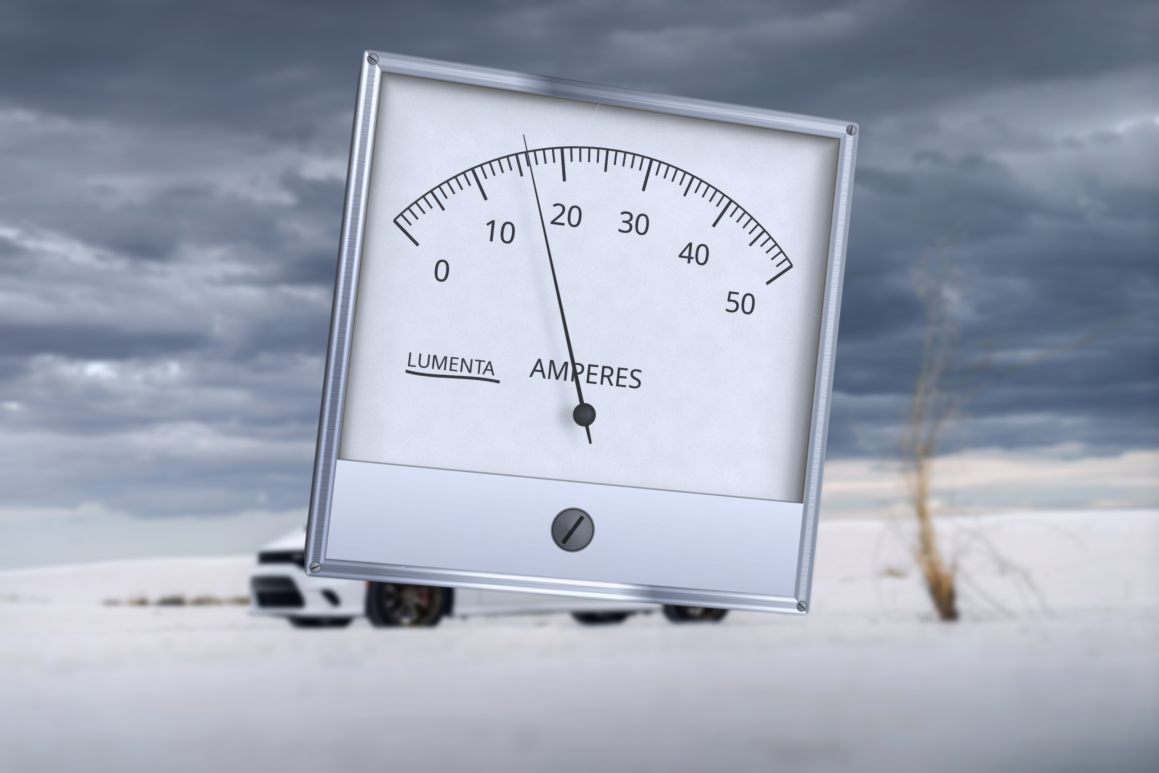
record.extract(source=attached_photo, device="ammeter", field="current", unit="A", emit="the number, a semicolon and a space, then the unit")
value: 16; A
